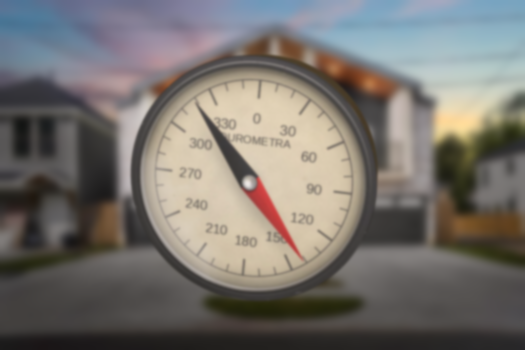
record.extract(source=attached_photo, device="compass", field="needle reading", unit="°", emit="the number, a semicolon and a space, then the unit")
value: 140; °
